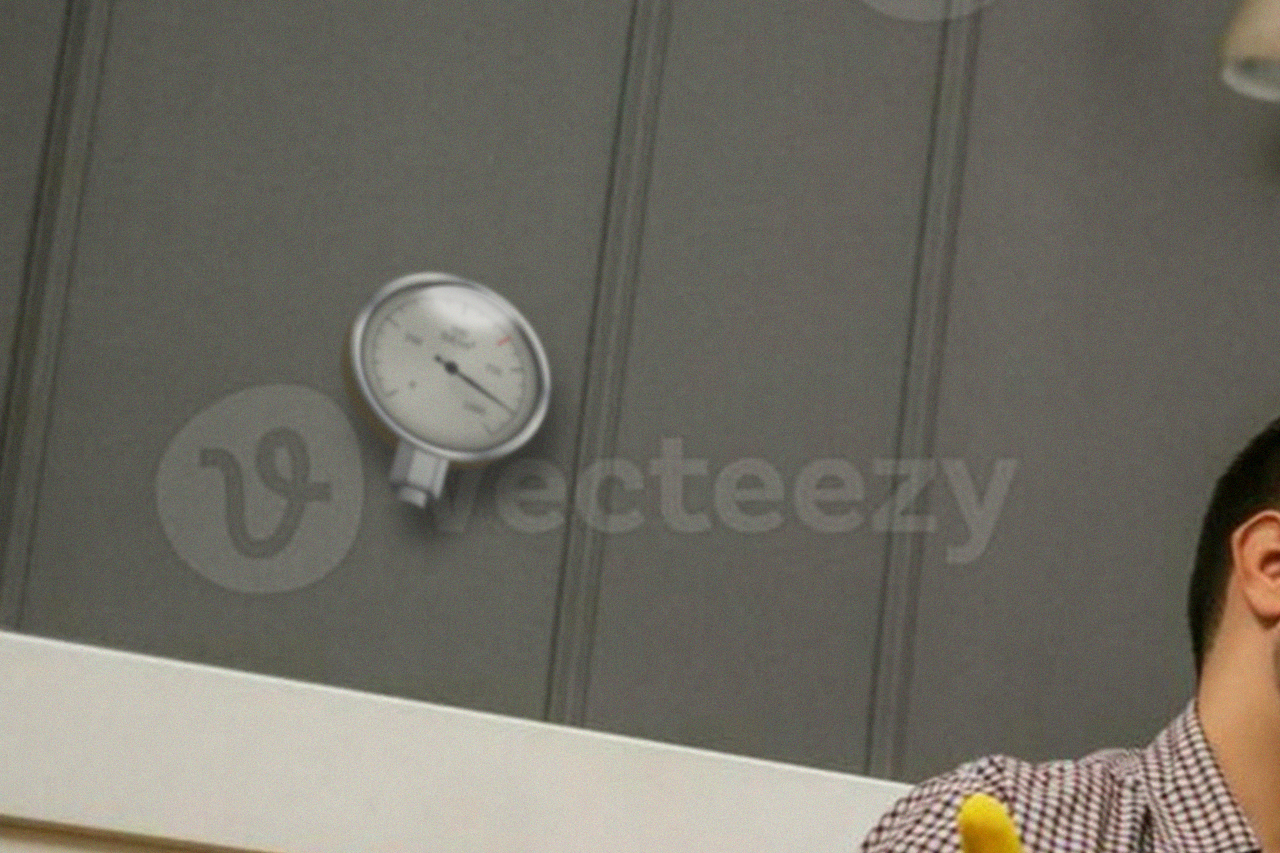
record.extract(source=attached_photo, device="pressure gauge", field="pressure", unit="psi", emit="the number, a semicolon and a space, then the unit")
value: 900; psi
